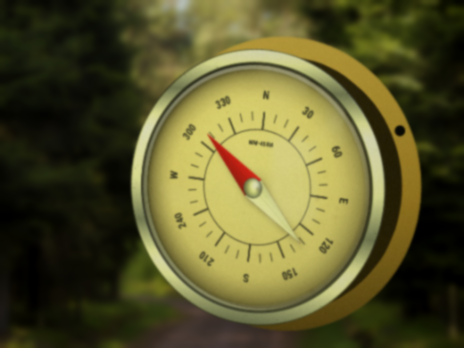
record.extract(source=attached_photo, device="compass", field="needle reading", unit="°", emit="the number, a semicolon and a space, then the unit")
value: 310; °
